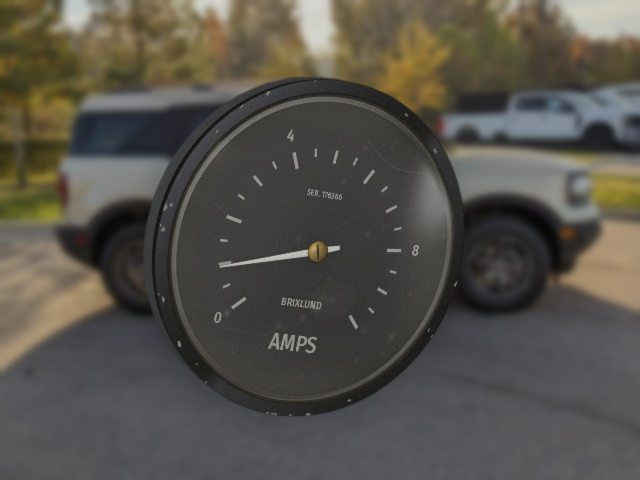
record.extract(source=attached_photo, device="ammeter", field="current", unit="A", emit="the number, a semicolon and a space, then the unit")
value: 1; A
